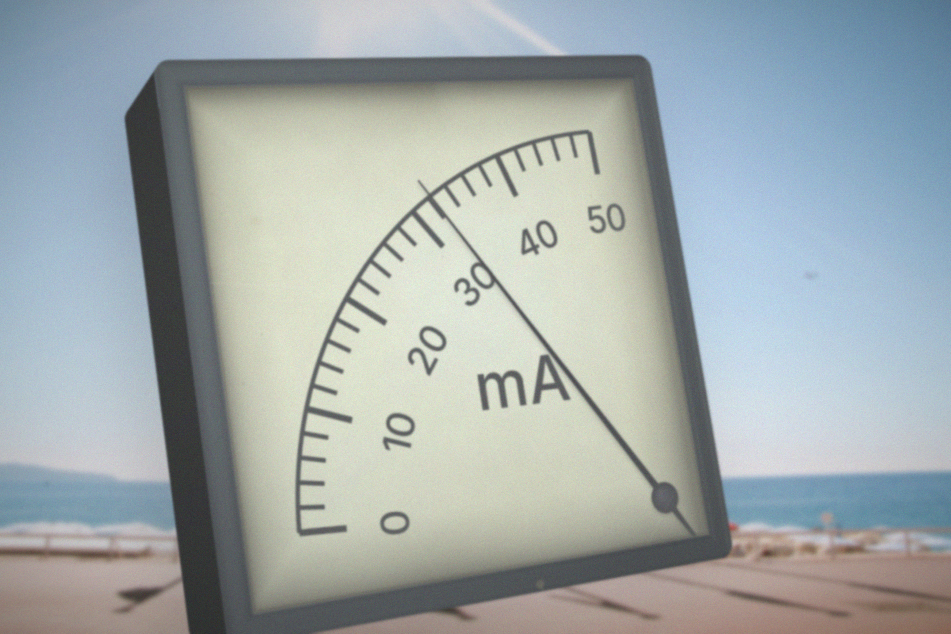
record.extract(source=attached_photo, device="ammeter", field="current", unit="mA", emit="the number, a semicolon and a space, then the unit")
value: 32; mA
